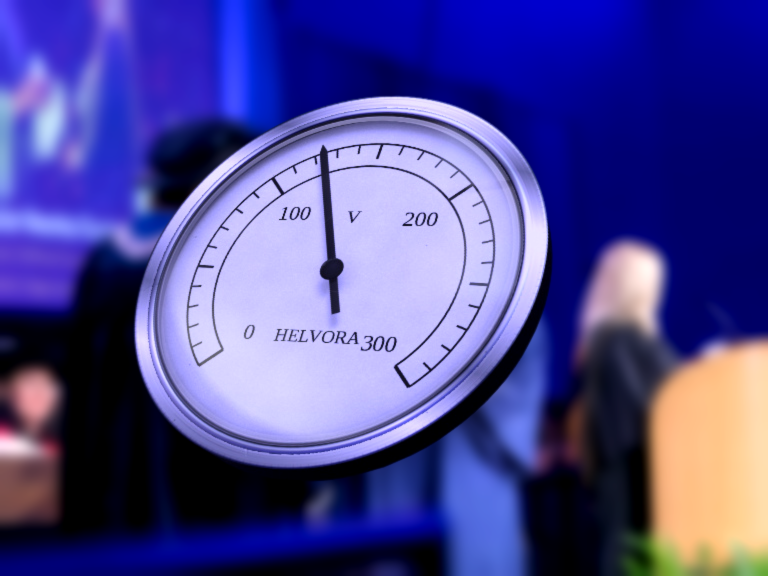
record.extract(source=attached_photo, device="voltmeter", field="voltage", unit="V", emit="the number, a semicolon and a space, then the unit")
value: 125; V
